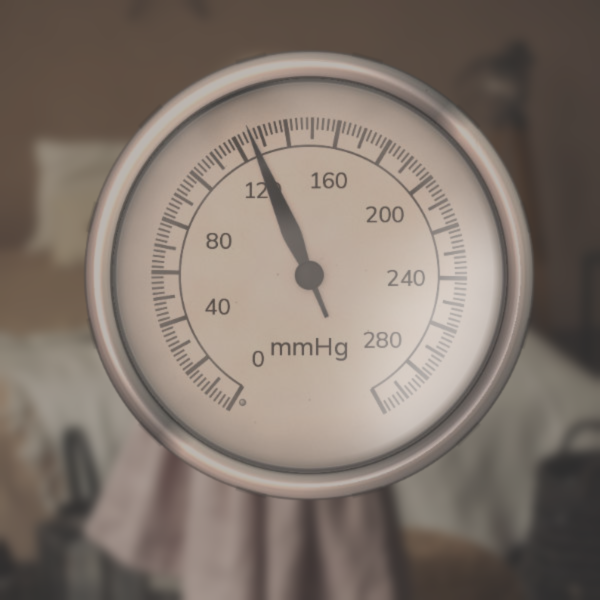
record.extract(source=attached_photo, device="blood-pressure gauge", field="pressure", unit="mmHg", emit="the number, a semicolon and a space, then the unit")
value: 126; mmHg
